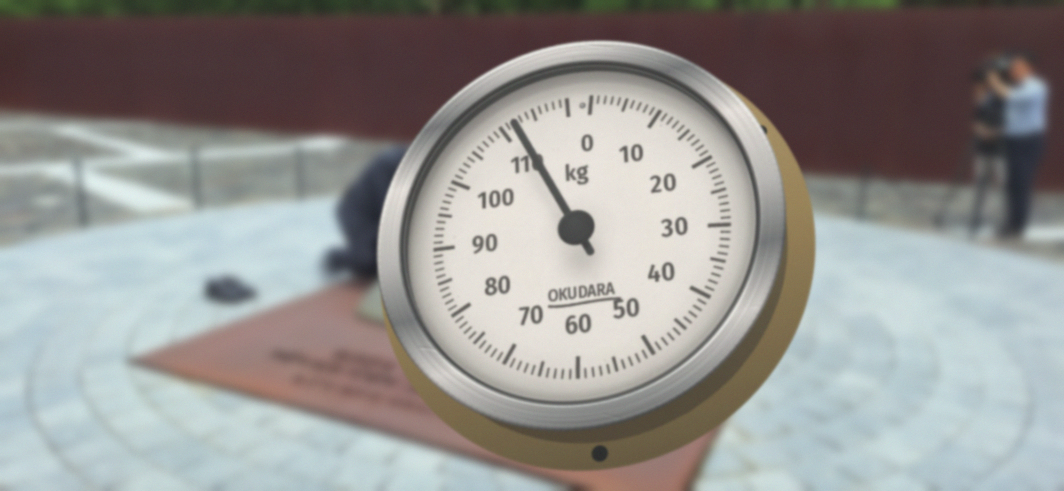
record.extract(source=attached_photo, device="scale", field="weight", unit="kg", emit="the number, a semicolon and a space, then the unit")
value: 112; kg
